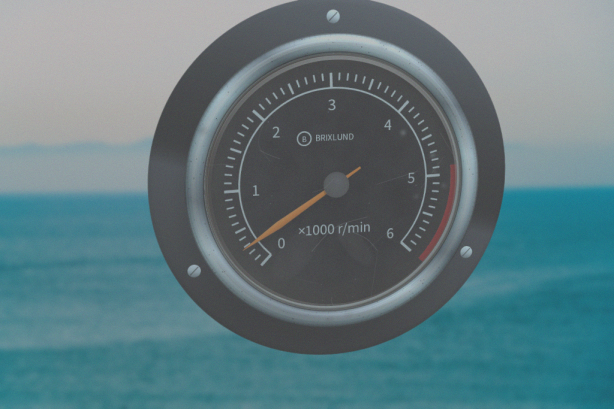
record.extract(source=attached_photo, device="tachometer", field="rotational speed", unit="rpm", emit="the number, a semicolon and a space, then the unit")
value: 300; rpm
